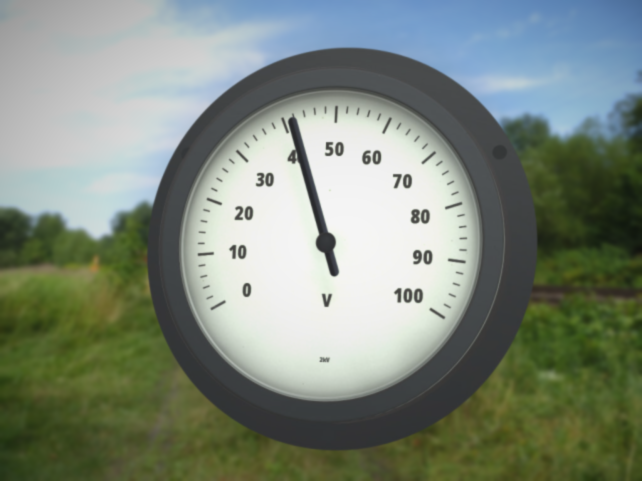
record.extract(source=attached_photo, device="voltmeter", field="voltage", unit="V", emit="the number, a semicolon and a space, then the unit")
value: 42; V
